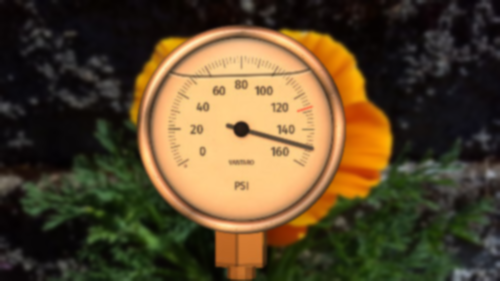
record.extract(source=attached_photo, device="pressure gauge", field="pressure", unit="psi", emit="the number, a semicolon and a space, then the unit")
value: 150; psi
